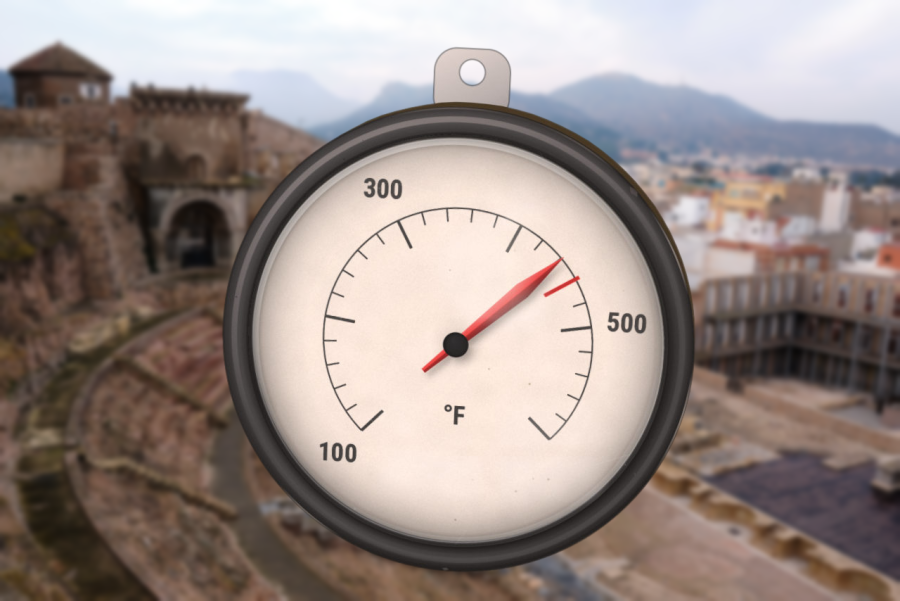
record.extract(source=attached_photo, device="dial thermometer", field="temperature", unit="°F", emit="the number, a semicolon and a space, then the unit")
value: 440; °F
